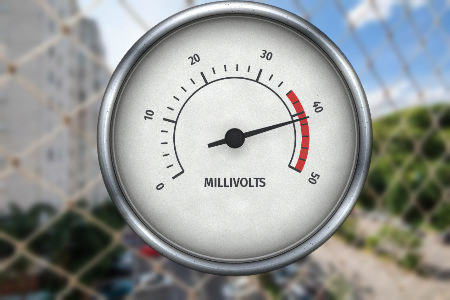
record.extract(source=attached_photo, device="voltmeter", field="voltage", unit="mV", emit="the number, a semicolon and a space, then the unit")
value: 41; mV
